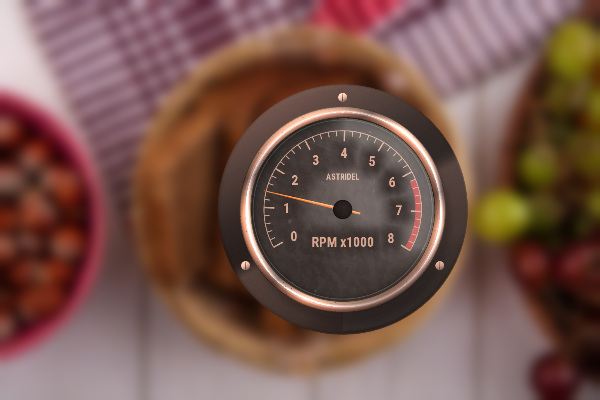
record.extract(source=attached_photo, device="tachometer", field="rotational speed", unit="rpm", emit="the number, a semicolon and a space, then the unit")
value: 1400; rpm
